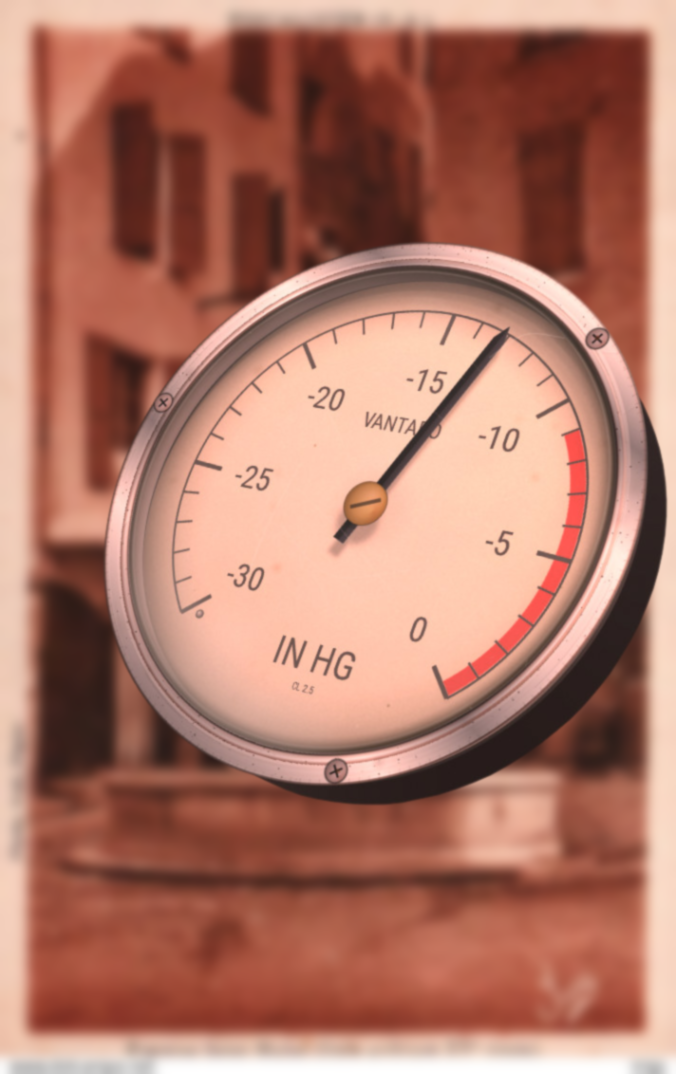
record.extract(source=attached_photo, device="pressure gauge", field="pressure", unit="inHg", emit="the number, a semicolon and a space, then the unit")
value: -13; inHg
